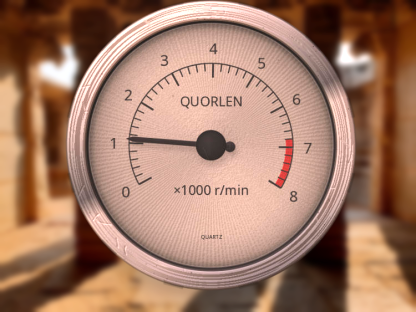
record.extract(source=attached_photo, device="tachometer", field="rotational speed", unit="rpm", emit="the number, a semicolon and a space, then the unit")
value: 1100; rpm
